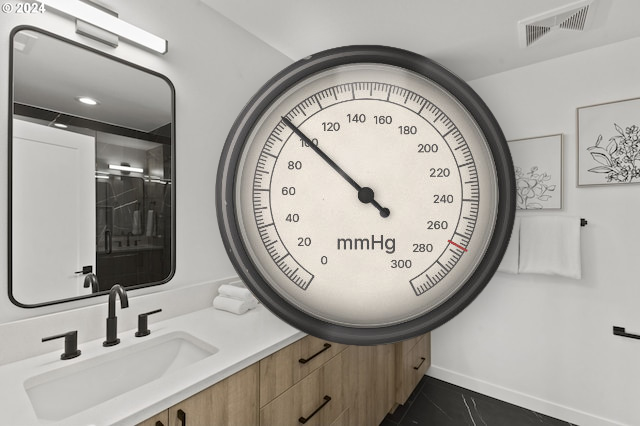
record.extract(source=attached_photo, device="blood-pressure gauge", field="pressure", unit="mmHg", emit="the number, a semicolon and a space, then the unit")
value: 100; mmHg
